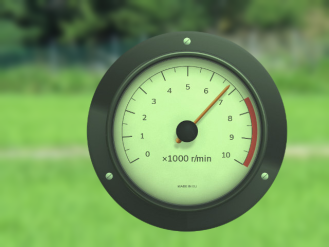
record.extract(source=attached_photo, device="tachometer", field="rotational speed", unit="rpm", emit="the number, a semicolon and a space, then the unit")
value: 6750; rpm
